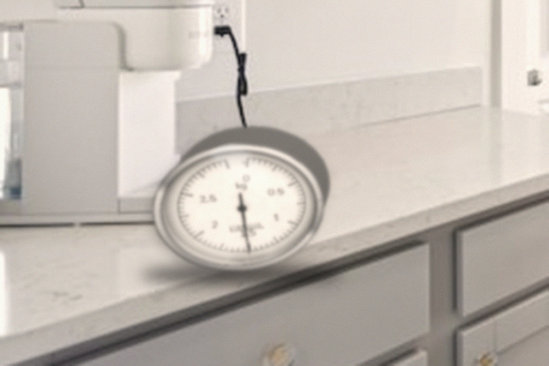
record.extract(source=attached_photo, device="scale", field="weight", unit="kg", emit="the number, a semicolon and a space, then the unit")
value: 1.5; kg
